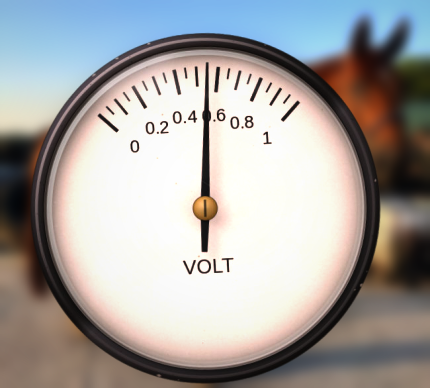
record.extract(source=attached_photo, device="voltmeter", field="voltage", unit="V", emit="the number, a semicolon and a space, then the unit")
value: 0.55; V
